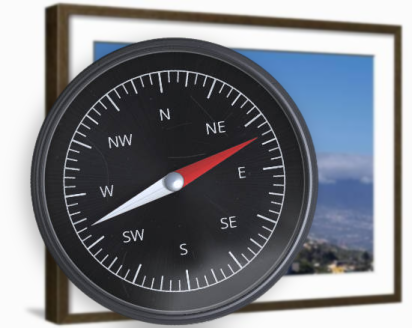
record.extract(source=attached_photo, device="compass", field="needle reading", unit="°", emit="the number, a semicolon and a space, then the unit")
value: 70; °
